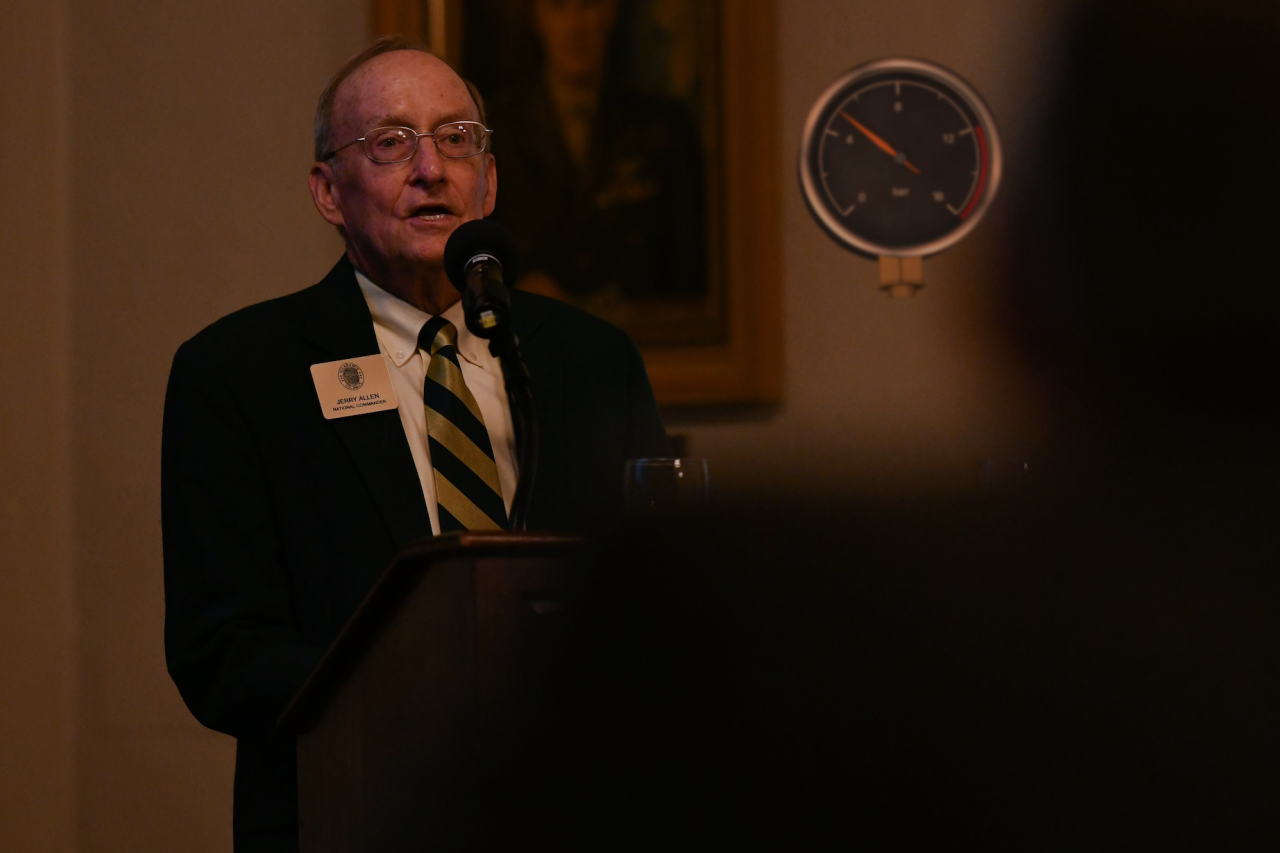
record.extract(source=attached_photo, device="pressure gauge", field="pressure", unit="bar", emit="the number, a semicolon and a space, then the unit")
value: 5; bar
